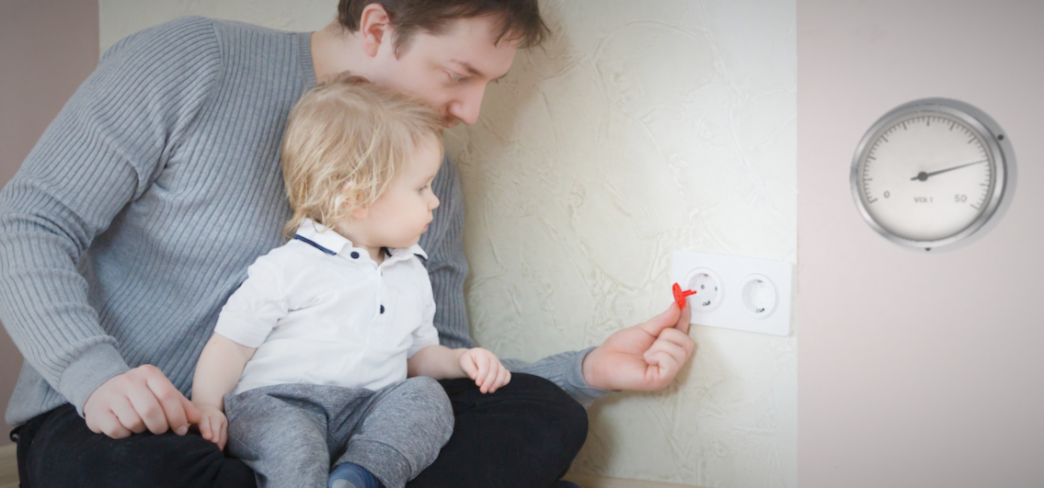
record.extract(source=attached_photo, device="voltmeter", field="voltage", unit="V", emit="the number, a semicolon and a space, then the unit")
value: 40; V
